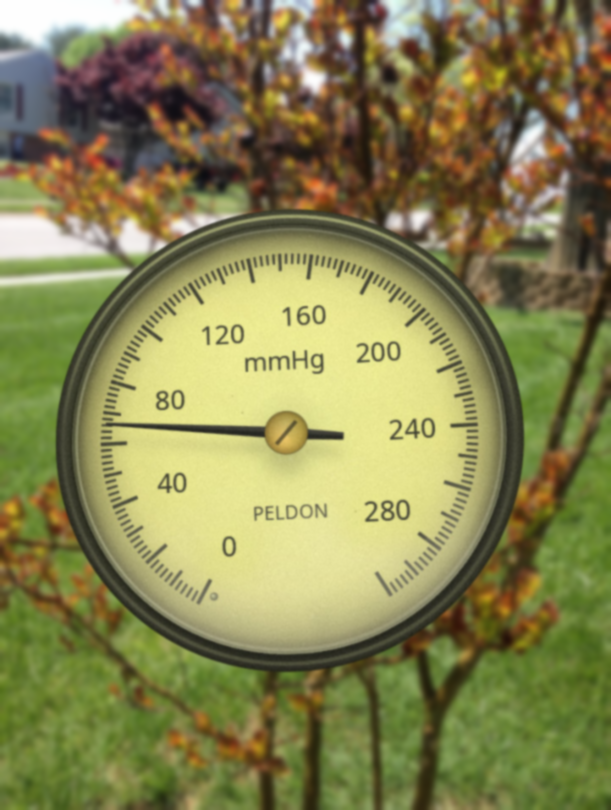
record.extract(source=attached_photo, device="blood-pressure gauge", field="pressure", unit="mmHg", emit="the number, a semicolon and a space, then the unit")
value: 66; mmHg
